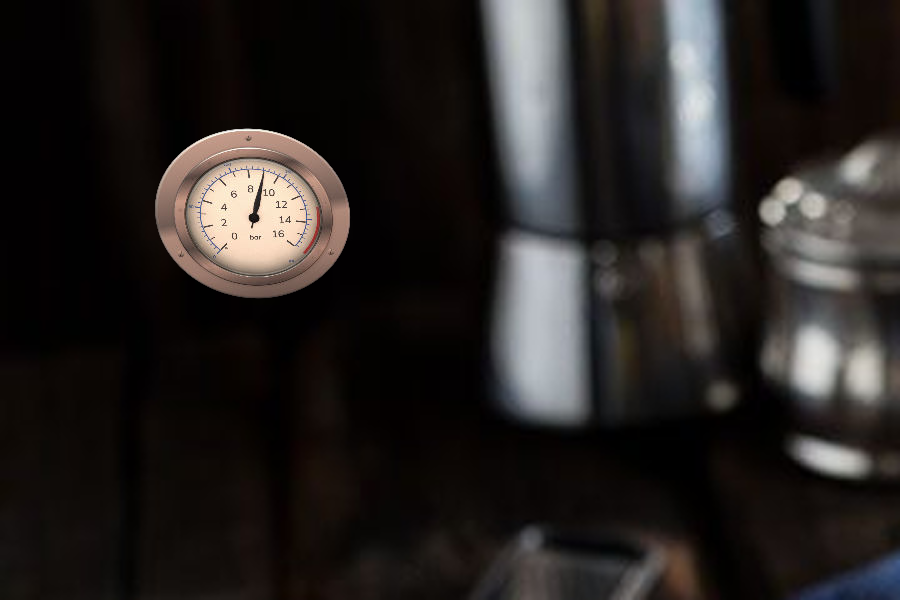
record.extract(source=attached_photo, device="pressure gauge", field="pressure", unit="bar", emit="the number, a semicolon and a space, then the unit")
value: 9; bar
